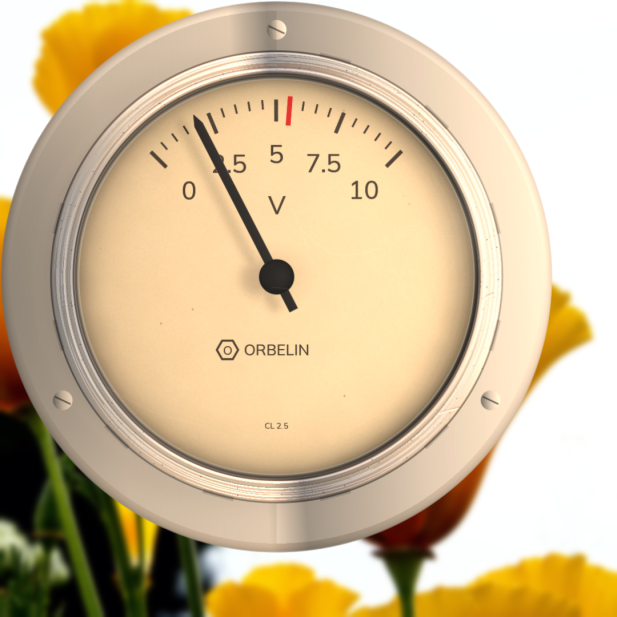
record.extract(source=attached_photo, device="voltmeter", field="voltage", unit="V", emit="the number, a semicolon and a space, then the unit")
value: 2; V
